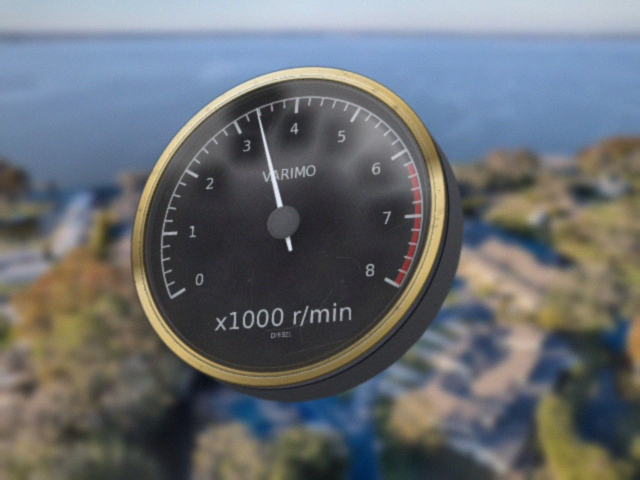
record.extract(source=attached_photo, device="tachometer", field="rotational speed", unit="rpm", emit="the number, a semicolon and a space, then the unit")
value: 3400; rpm
